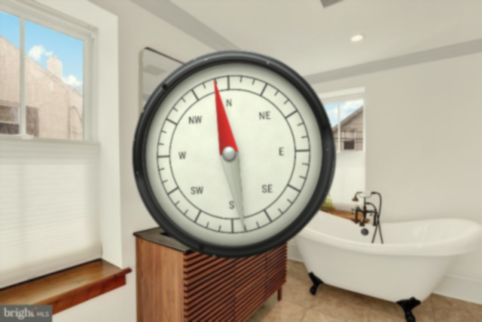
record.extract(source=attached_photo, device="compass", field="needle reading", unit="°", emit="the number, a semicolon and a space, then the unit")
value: 350; °
